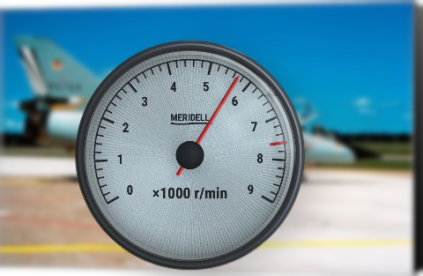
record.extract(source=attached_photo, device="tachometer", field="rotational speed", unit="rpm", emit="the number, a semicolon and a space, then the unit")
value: 5700; rpm
